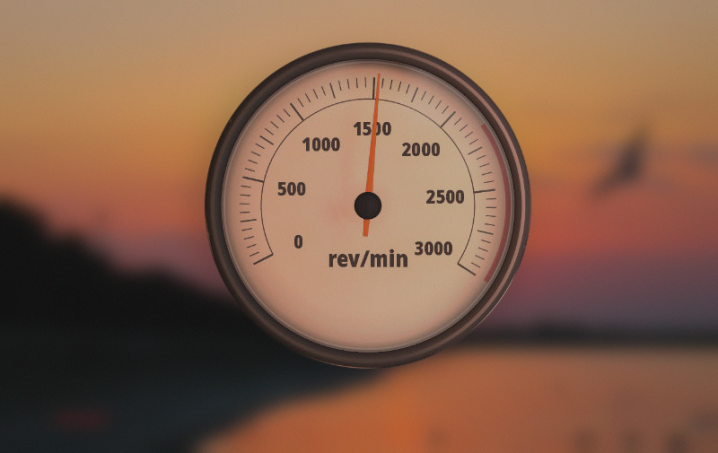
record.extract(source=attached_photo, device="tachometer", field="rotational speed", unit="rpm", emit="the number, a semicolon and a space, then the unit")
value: 1525; rpm
